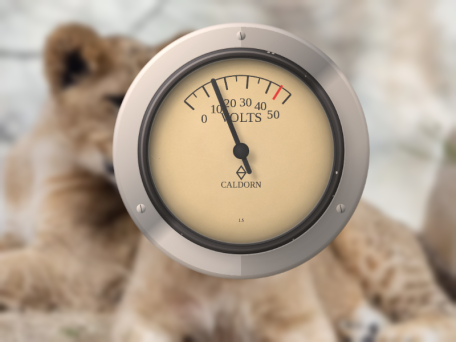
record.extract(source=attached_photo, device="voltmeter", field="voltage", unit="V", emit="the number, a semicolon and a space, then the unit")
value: 15; V
